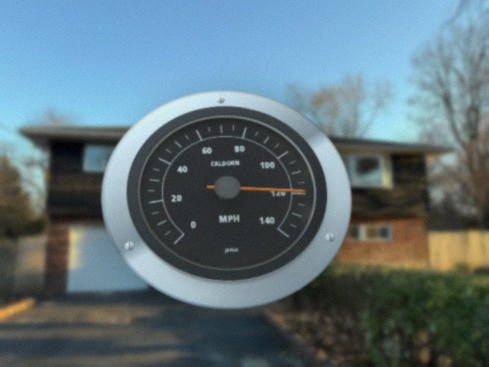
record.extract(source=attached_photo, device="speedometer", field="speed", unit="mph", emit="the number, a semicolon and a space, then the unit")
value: 120; mph
